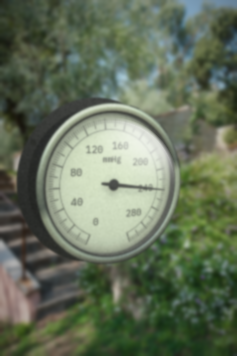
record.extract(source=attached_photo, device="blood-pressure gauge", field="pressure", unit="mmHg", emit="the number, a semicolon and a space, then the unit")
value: 240; mmHg
